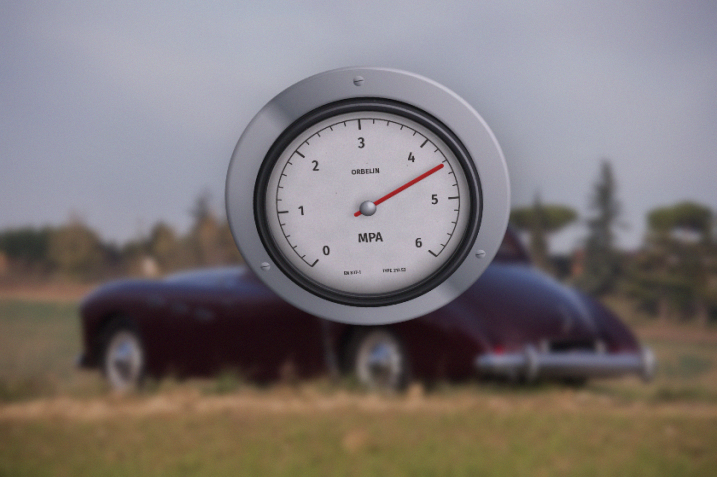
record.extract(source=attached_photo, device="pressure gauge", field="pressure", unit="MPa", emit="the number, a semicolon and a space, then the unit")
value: 4.4; MPa
